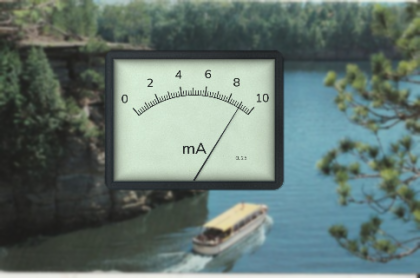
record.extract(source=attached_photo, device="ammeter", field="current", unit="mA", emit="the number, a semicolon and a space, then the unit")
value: 9; mA
